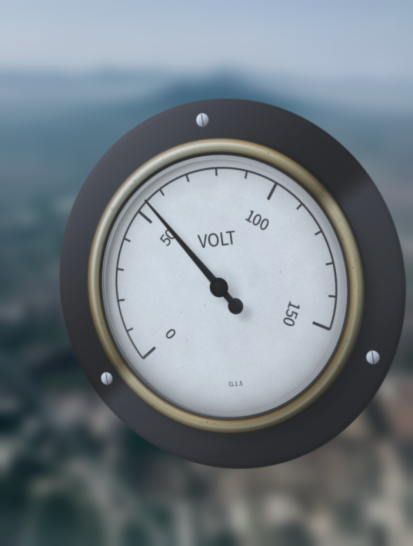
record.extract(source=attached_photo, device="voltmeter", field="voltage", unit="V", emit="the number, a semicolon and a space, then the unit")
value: 55; V
